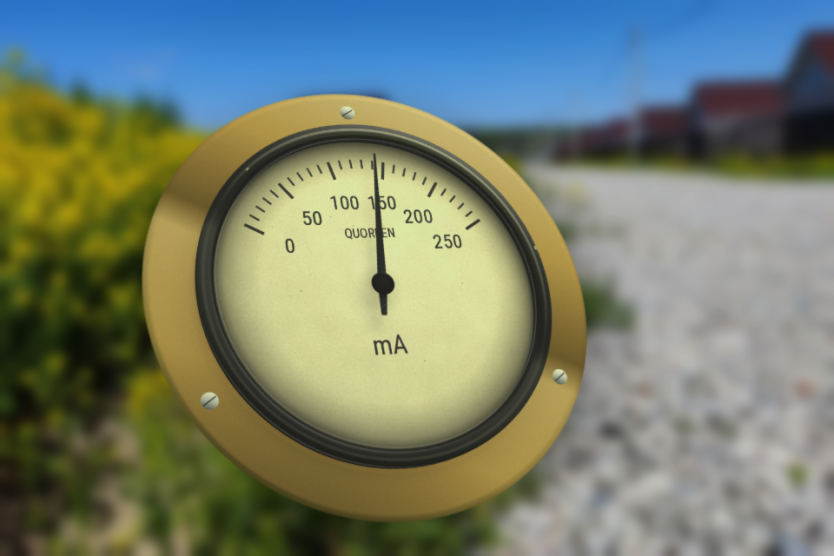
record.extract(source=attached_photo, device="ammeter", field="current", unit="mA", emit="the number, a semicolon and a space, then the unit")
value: 140; mA
